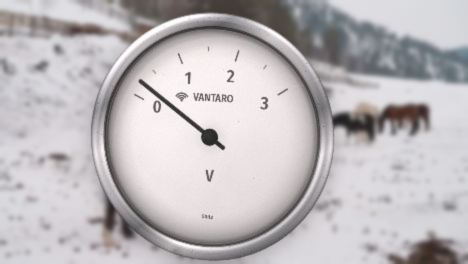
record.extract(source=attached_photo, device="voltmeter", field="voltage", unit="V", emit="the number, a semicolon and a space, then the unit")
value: 0.25; V
